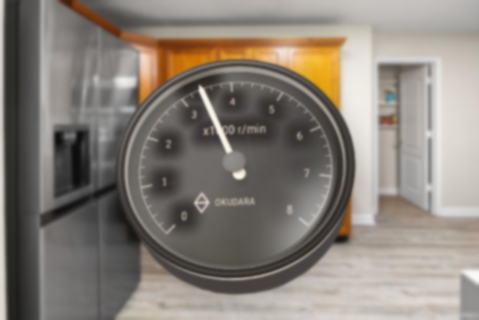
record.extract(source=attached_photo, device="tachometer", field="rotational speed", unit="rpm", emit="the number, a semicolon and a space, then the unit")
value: 3400; rpm
